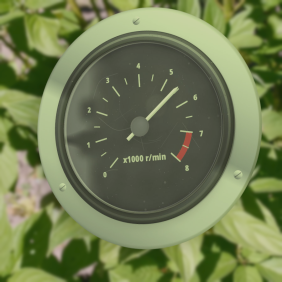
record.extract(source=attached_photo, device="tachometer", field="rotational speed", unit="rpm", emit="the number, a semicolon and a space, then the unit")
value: 5500; rpm
